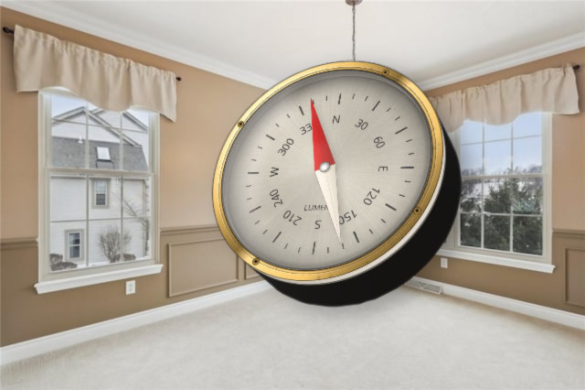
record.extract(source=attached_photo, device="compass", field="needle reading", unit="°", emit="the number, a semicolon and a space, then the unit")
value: 340; °
